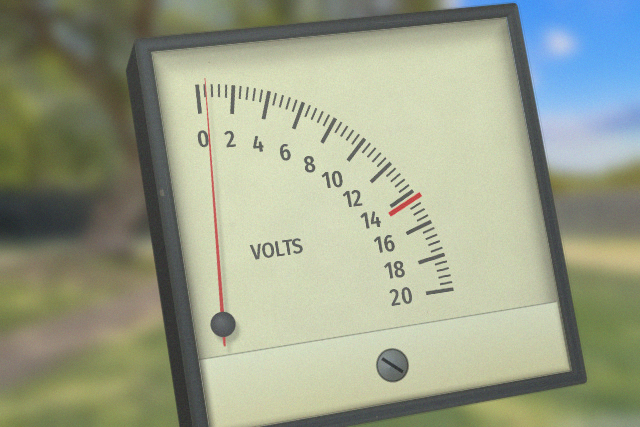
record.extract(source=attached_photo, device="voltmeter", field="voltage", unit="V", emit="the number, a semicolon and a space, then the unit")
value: 0.4; V
